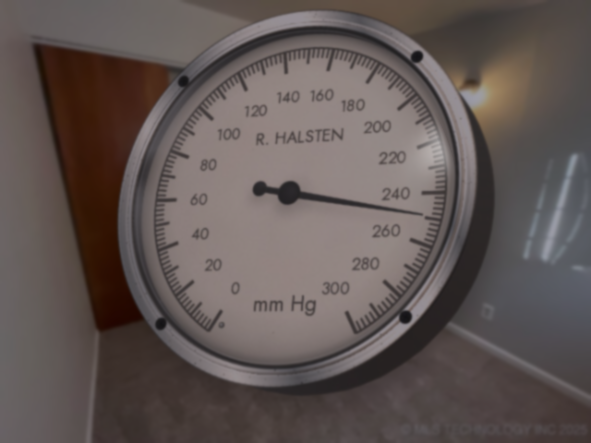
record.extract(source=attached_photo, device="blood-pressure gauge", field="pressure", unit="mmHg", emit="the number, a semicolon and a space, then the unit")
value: 250; mmHg
